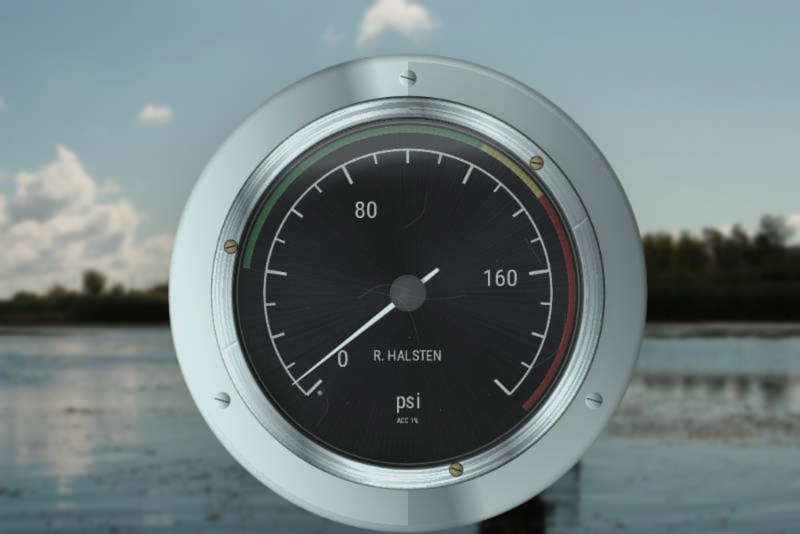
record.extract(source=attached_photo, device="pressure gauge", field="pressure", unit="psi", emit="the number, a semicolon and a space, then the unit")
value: 5; psi
